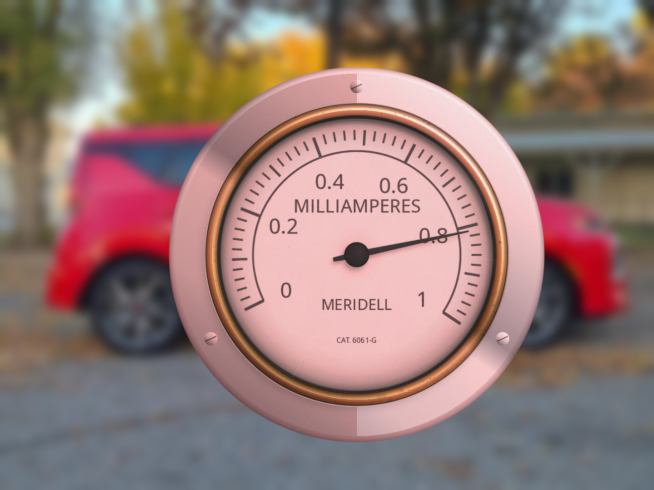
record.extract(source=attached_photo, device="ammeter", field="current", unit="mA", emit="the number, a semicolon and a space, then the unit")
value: 0.81; mA
